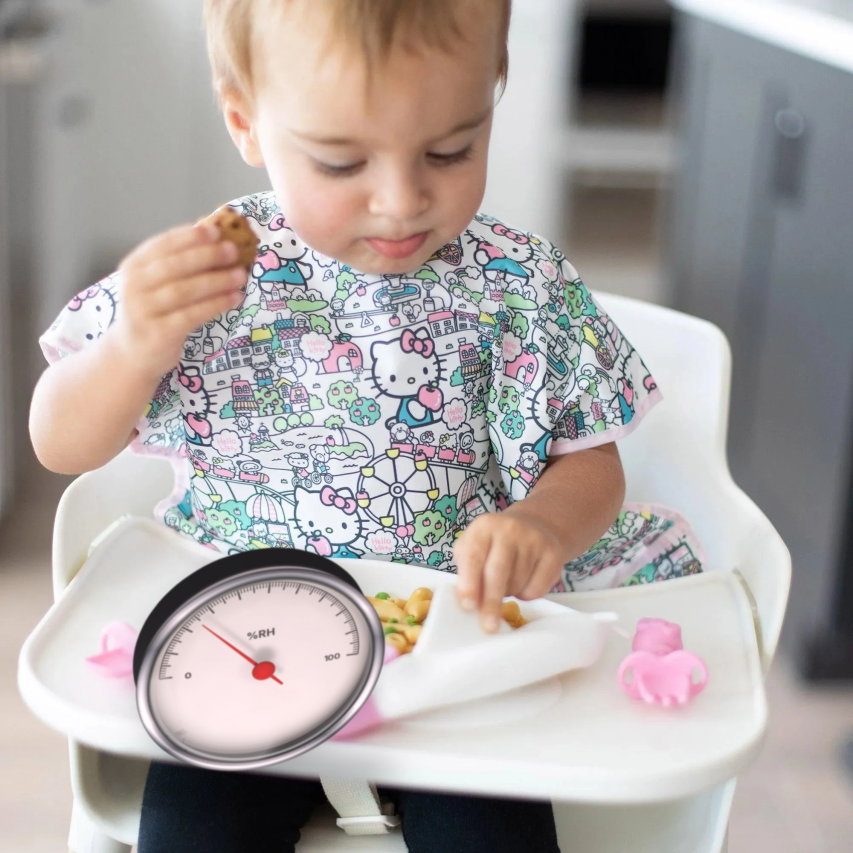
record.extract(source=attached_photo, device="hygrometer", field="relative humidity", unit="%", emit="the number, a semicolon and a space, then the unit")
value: 25; %
